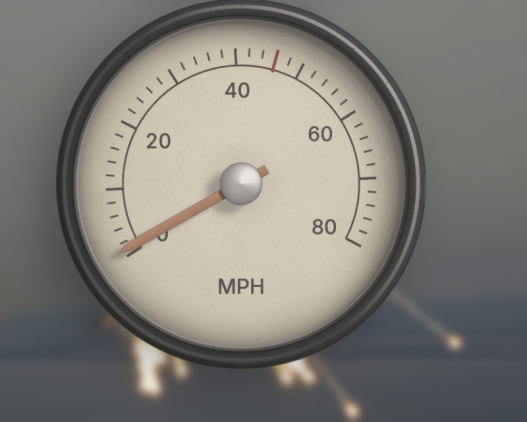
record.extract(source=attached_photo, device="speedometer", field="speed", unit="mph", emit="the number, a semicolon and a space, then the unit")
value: 1; mph
